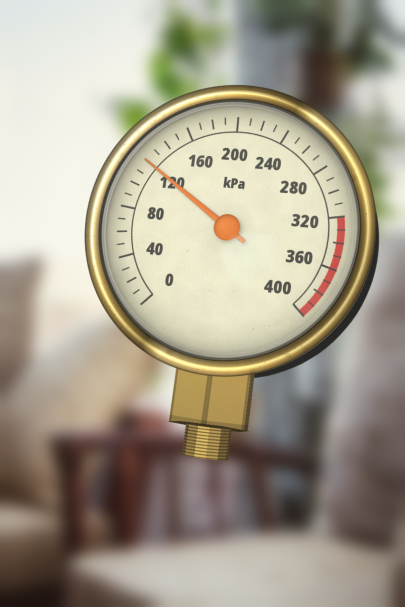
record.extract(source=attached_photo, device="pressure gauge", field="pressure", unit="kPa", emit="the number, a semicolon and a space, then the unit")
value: 120; kPa
